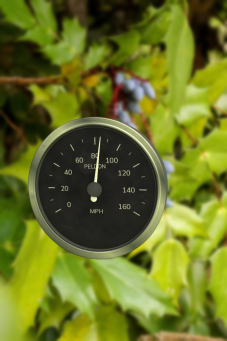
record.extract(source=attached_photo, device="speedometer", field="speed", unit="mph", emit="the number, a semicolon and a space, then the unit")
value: 85; mph
